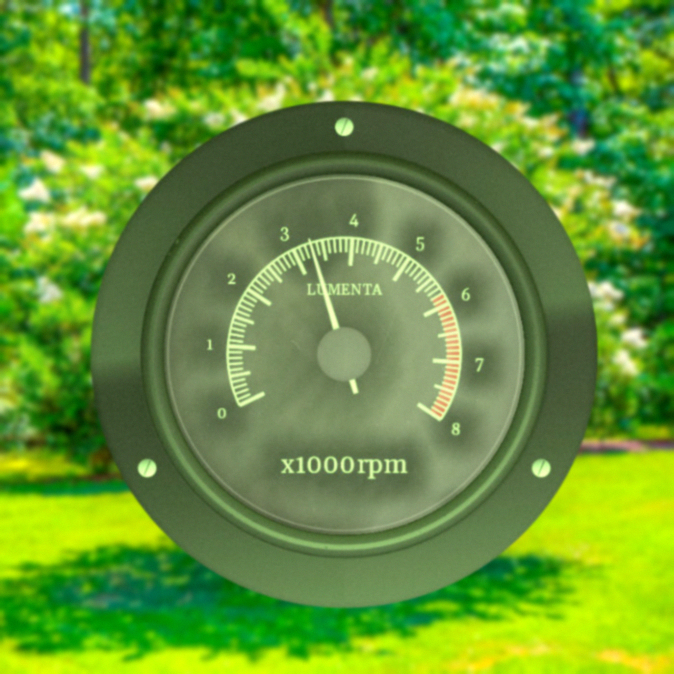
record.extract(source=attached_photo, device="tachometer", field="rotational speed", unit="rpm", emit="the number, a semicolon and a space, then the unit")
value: 3300; rpm
